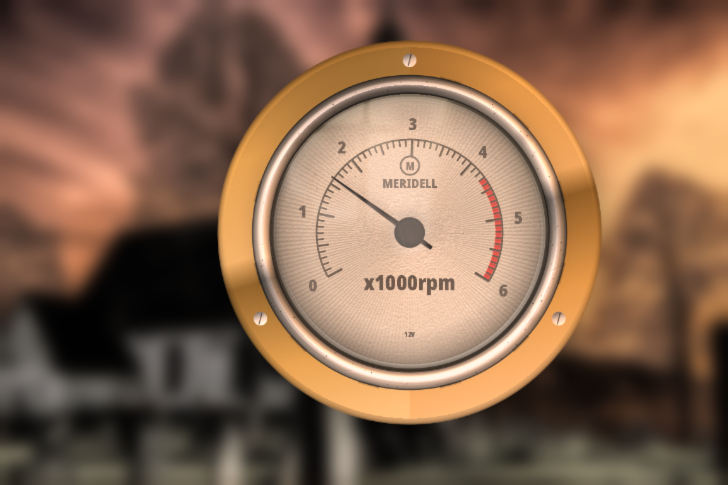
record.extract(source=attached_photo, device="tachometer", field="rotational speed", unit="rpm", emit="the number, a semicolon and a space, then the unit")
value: 1600; rpm
